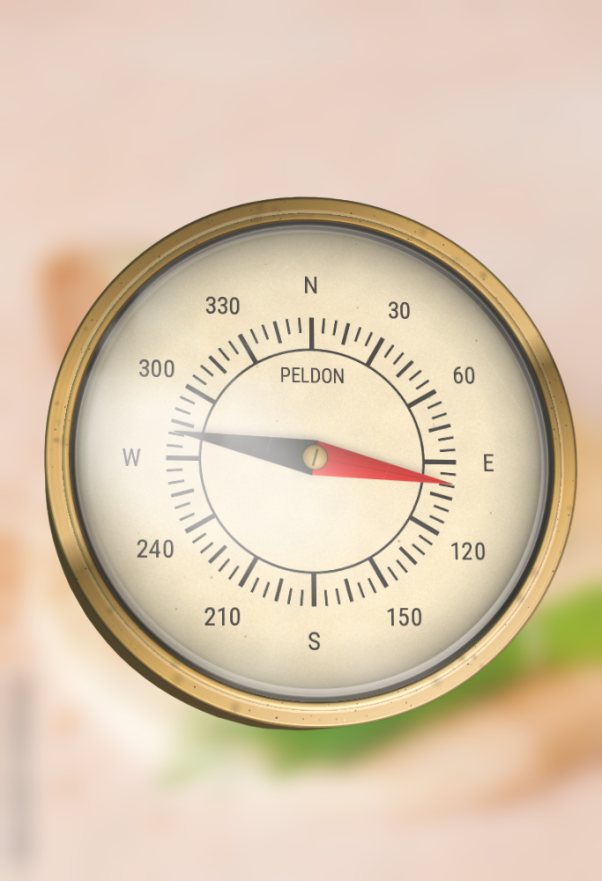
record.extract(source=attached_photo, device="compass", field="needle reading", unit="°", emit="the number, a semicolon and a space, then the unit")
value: 100; °
